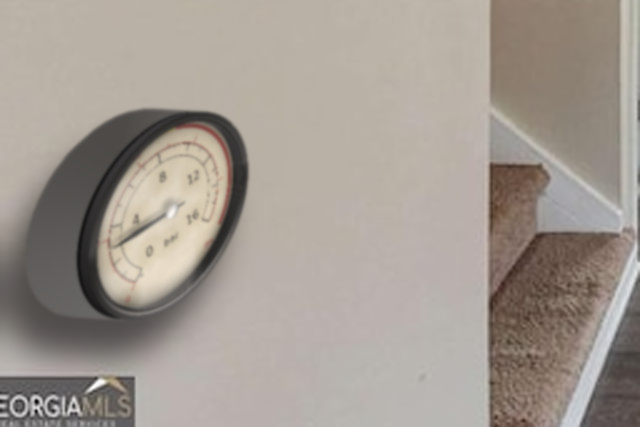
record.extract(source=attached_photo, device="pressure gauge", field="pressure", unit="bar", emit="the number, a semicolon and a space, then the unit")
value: 3; bar
